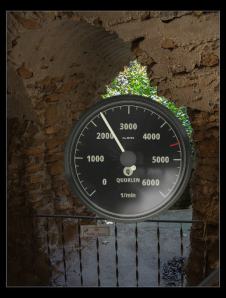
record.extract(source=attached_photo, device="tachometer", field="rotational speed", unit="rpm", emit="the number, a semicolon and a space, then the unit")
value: 2300; rpm
